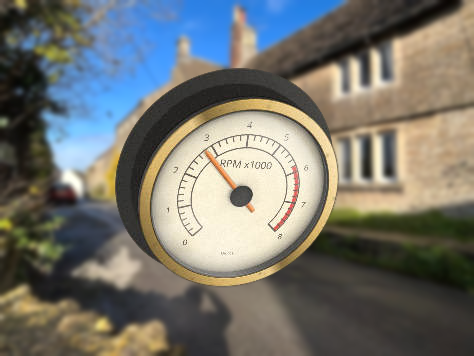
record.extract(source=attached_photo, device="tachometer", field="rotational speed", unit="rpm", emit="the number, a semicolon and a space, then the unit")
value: 2800; rpm
